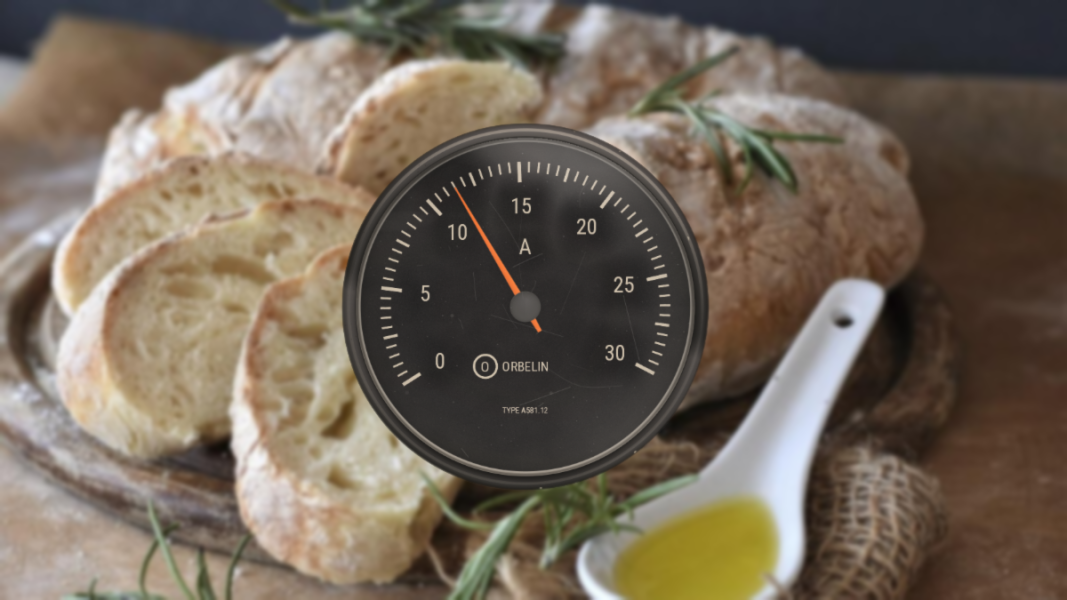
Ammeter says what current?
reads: 11.5 A
